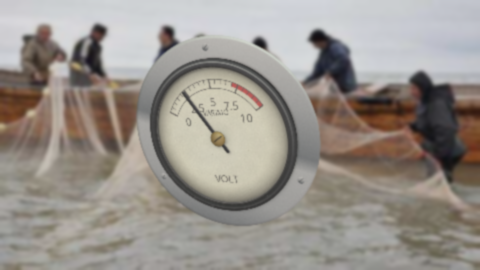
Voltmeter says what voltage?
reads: 2.5 V
